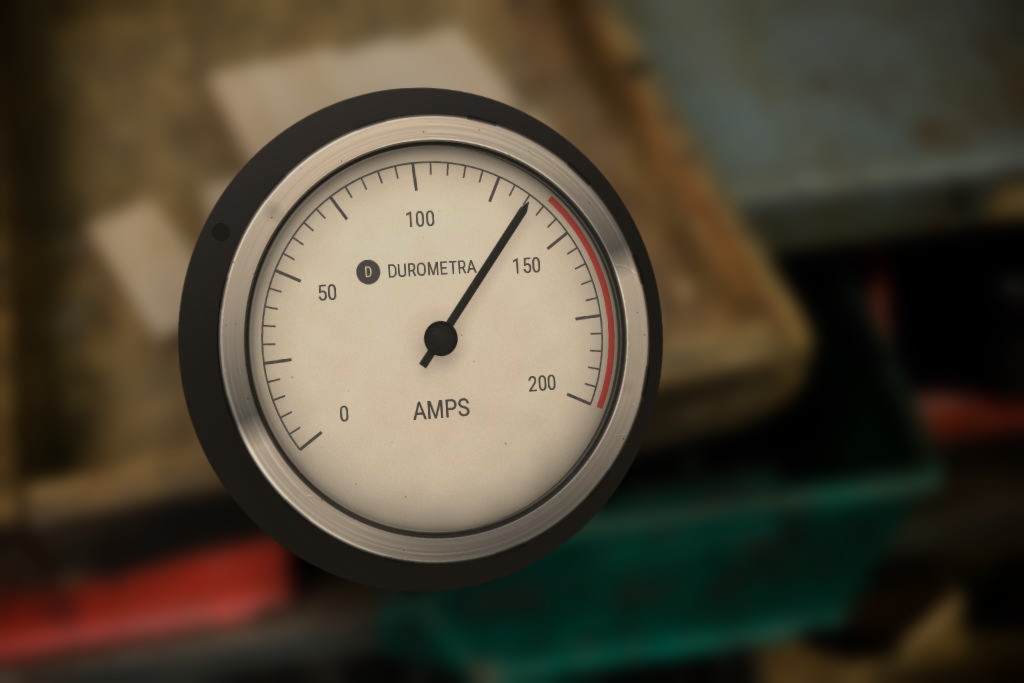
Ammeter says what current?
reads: 135 A
